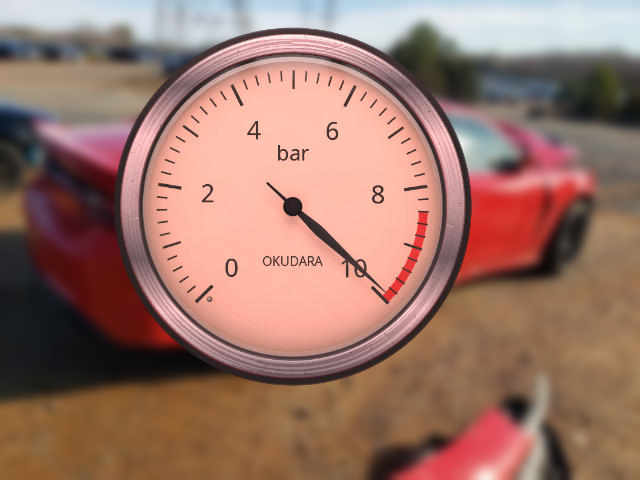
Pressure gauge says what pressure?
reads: 9.9 bar
